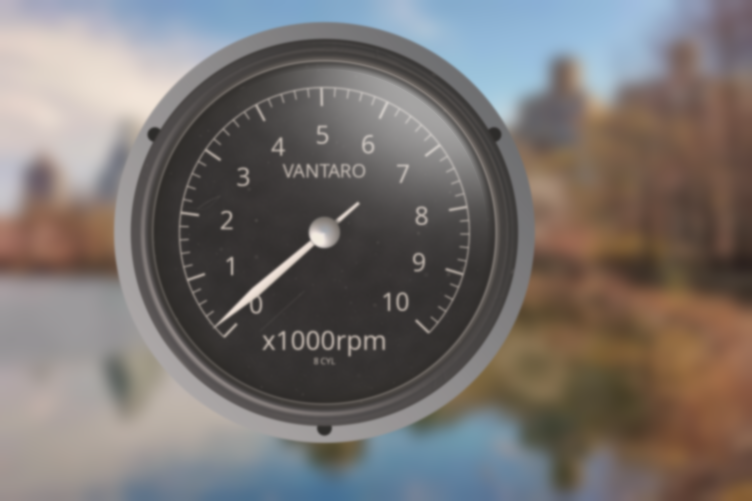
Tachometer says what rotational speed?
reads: 200 rpm
